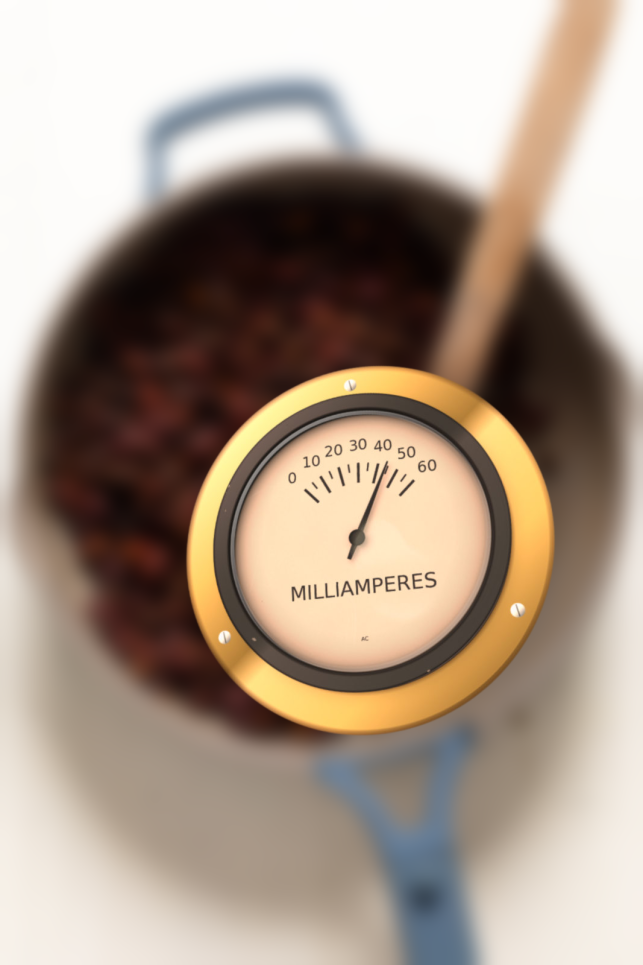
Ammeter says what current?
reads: 45 mA
